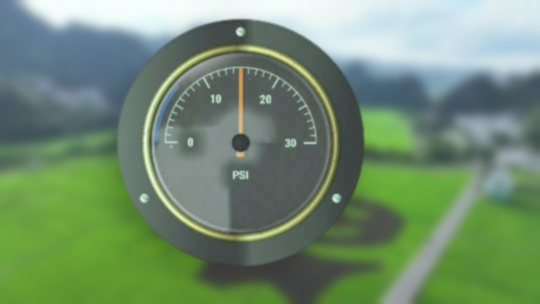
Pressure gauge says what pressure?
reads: 15 psi
